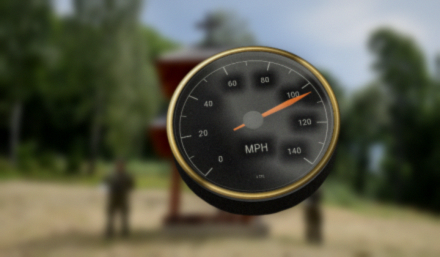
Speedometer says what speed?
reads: 105 mph
